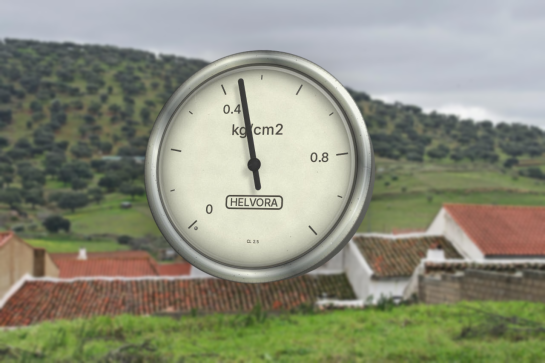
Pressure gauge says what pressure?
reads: 0.45 kg/cm²
